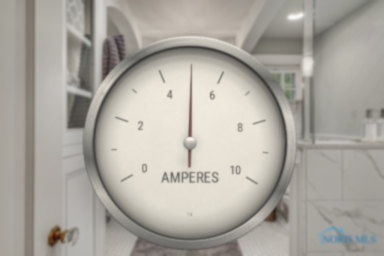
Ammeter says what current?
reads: 5 A
